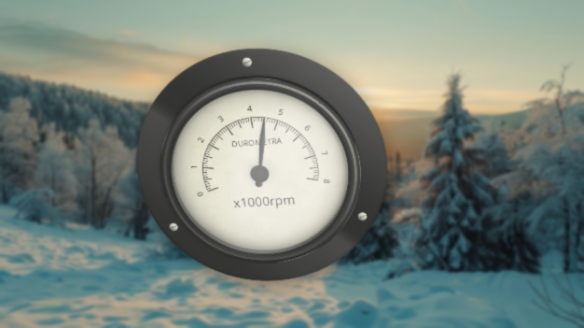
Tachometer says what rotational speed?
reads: 4500 rpm
